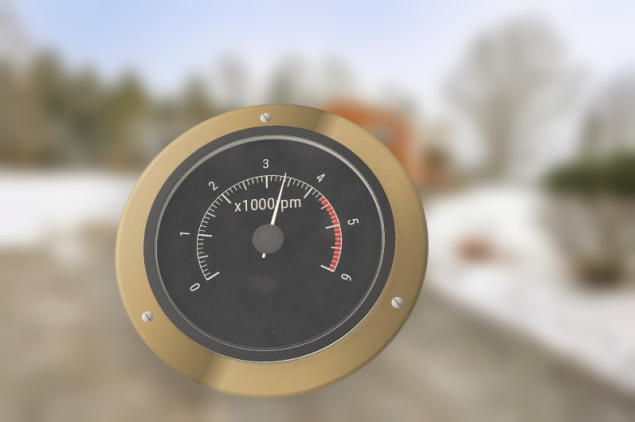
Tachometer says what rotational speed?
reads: 3400 rpm
